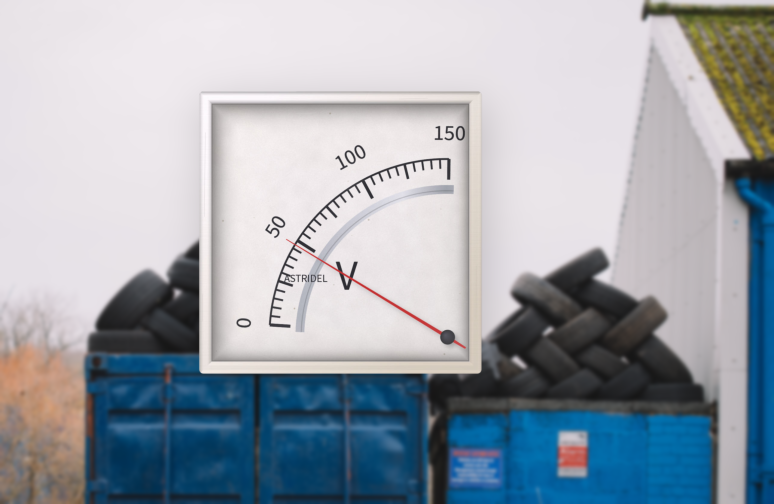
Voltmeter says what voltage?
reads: 47.5 V
